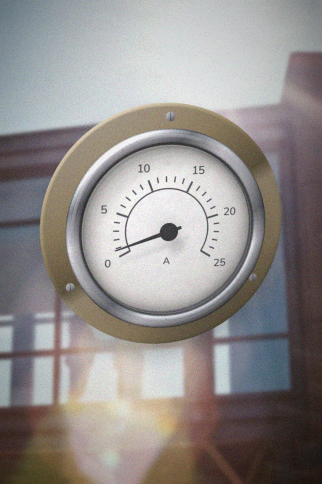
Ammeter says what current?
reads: 1 A
